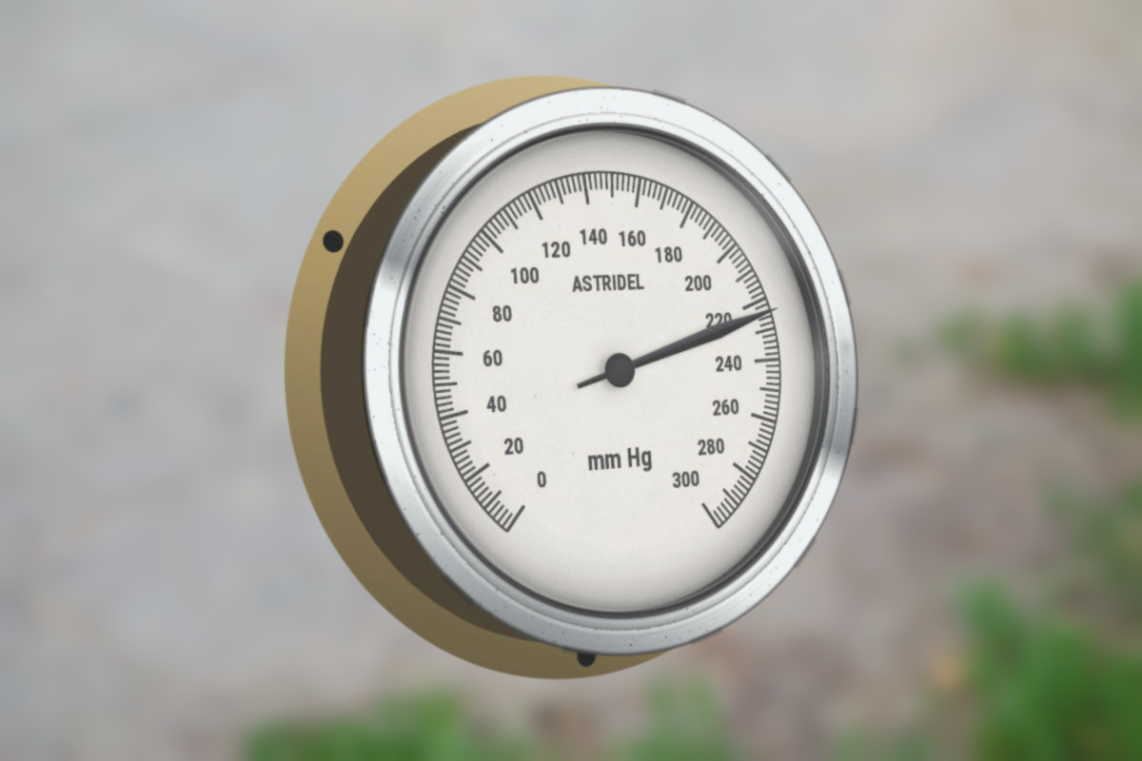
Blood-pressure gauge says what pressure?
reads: 224 mmHg
